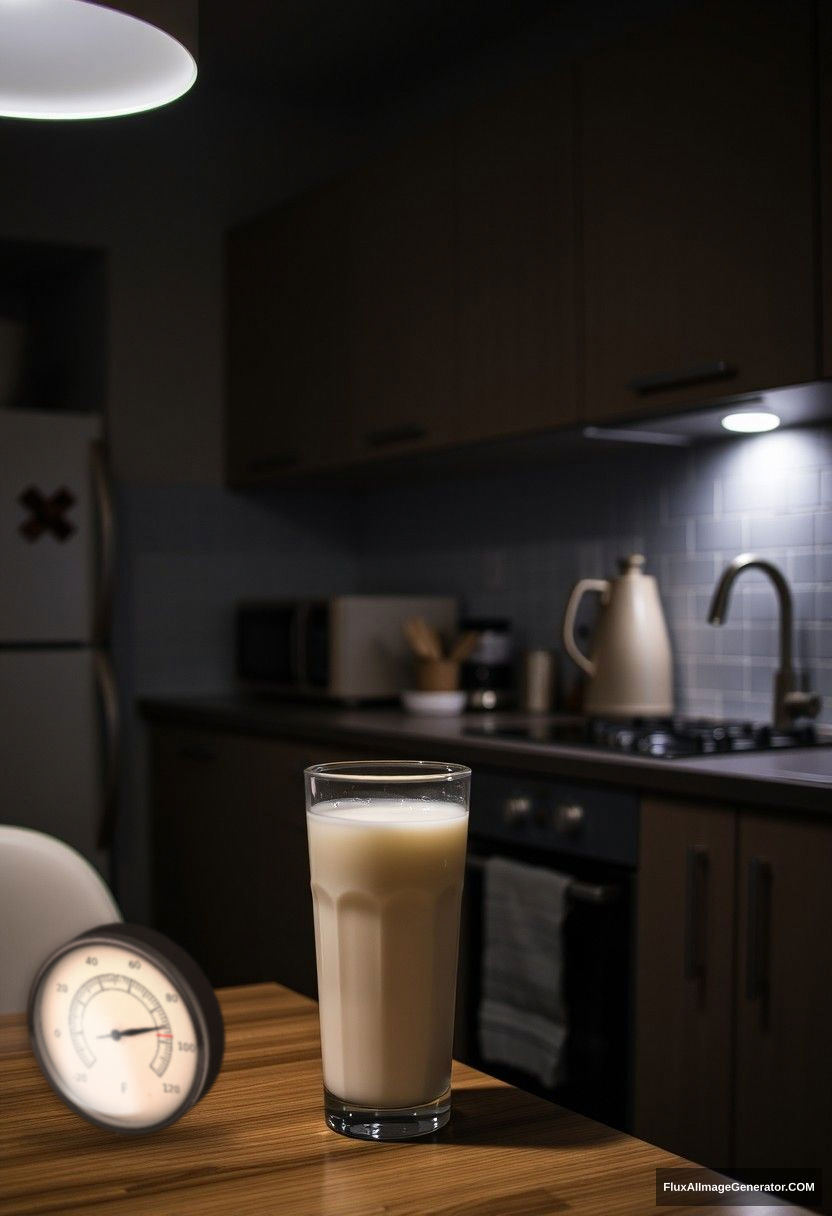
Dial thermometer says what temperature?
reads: 90 °F
